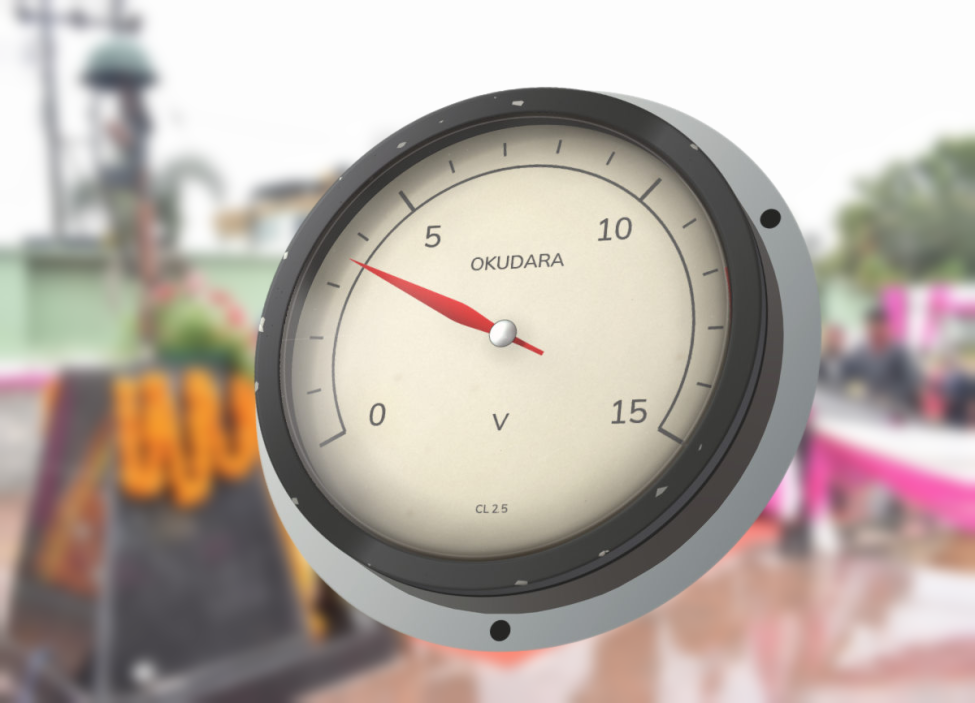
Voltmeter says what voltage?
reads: 3.5 V
